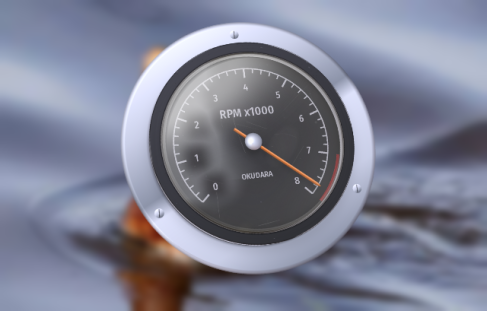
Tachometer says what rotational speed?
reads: 7800 rpm
